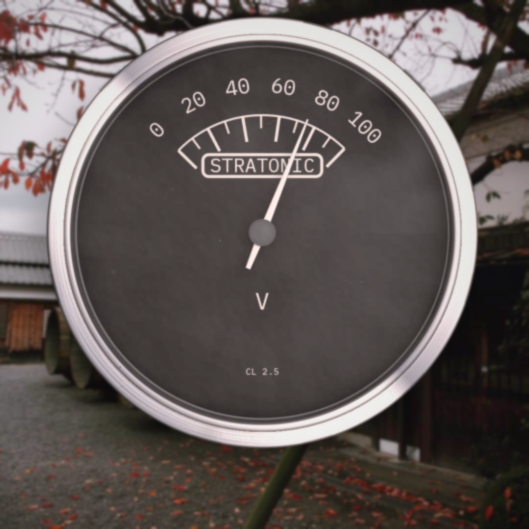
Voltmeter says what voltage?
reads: 75 V
